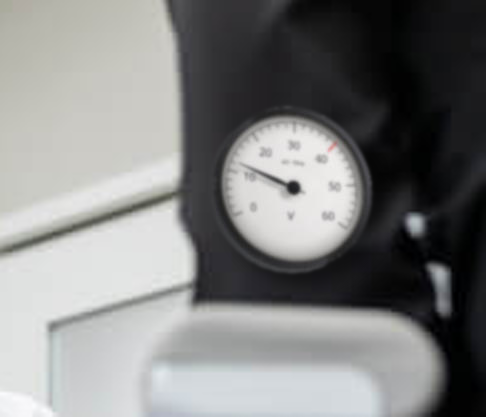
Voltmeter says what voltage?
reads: 12 V
